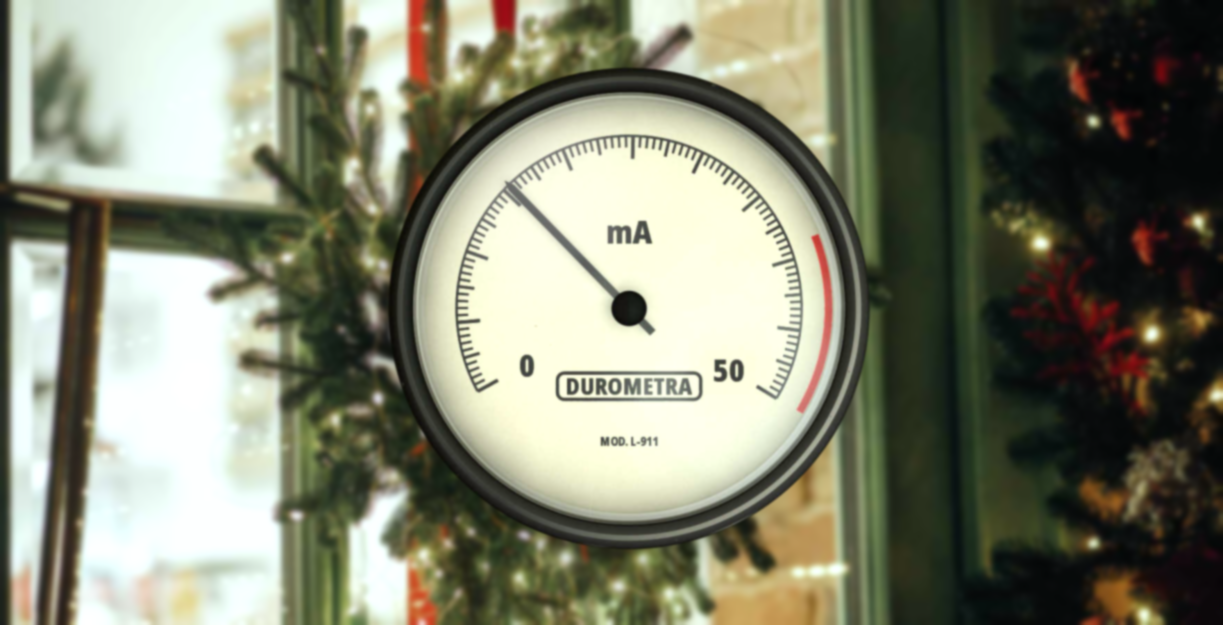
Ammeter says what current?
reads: 15.5 mA
